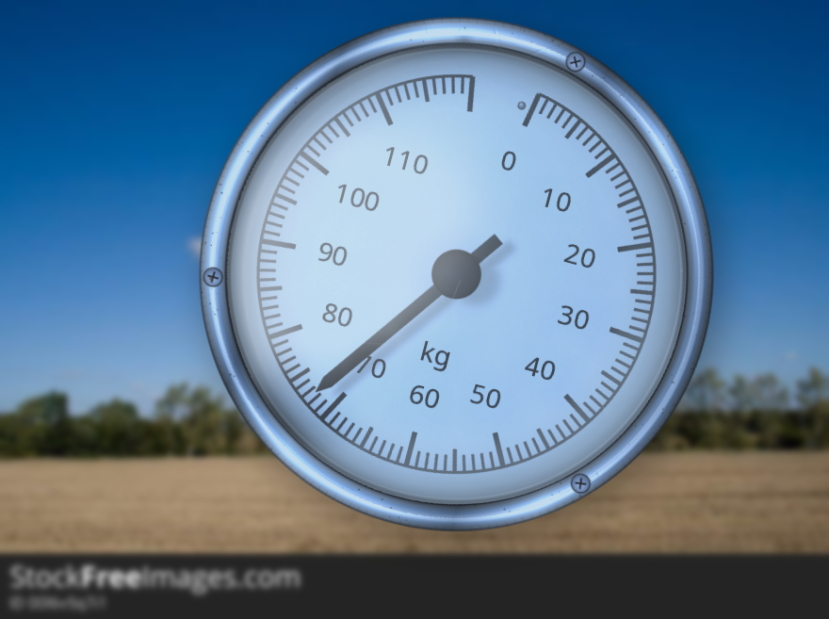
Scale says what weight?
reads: 72.5 kg
